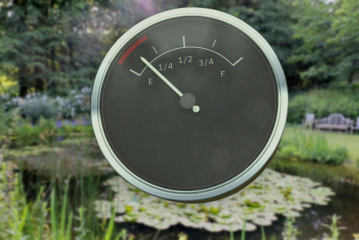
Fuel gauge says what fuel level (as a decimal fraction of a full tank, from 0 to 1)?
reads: 0.125
